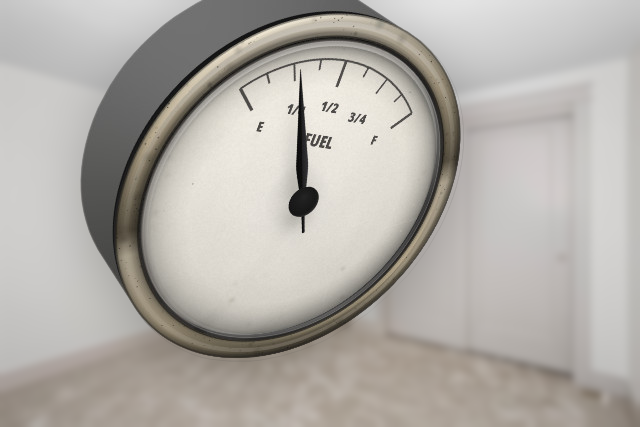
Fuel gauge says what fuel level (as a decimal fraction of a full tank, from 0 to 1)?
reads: 0.25
